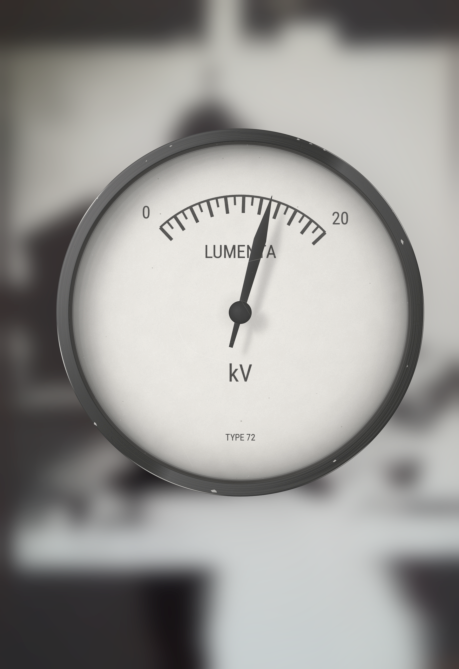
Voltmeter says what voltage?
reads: 13 kV
